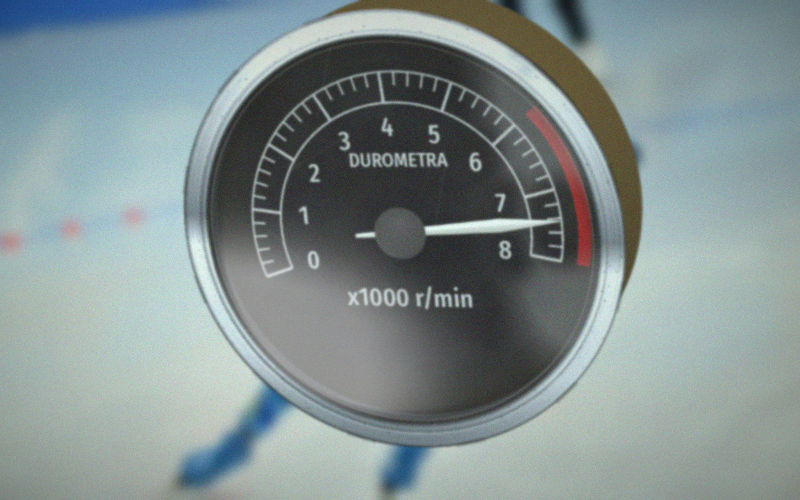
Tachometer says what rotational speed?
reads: 7400 rpm
